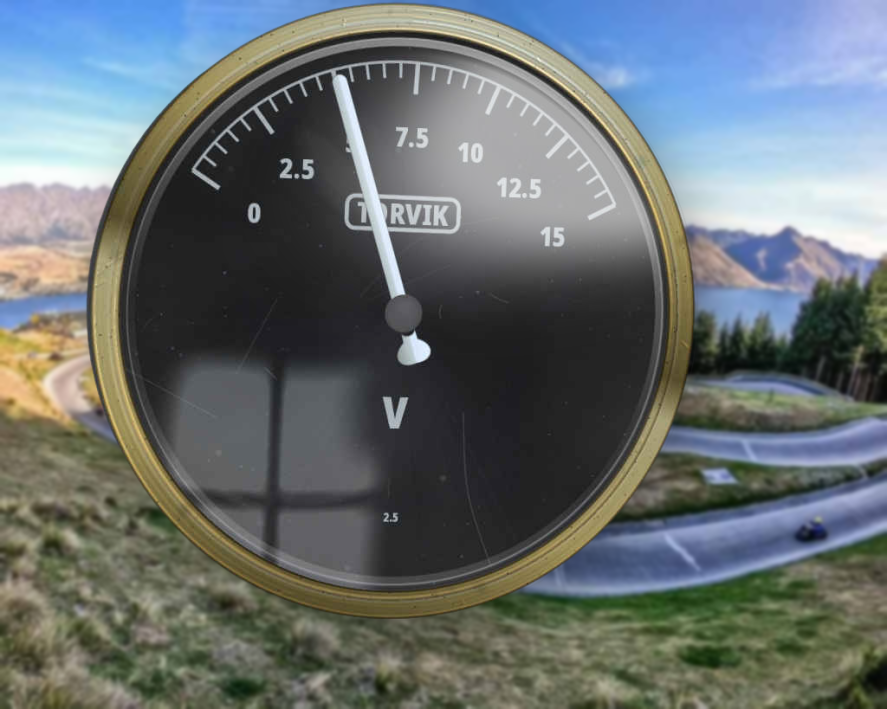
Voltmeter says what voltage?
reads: 5 V
